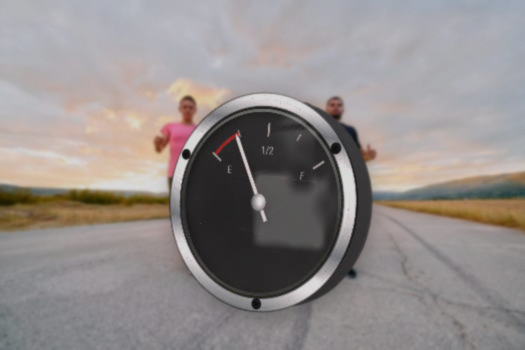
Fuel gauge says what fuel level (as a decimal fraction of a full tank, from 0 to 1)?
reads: 0.25
